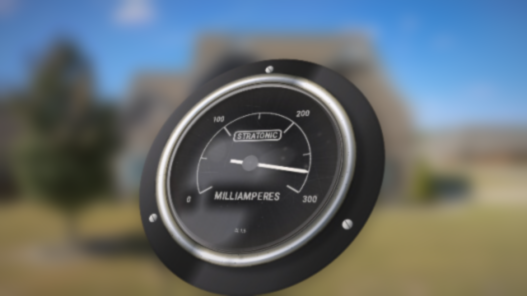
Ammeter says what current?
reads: 275 mA
